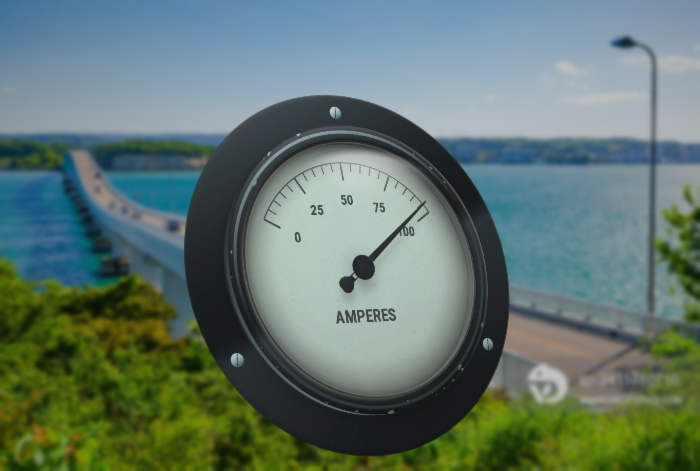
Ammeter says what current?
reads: 95 A
